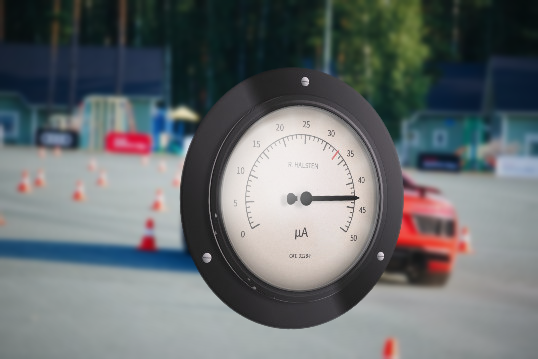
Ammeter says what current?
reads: 43 µA
